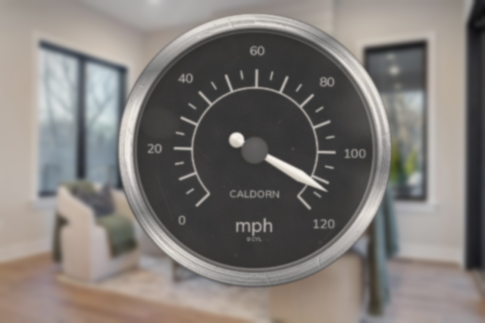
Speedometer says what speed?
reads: 112.5 mph
